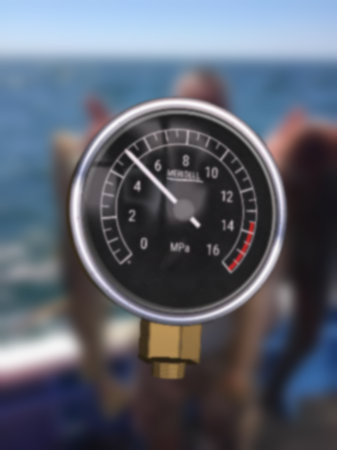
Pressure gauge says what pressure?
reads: 5 MPa
